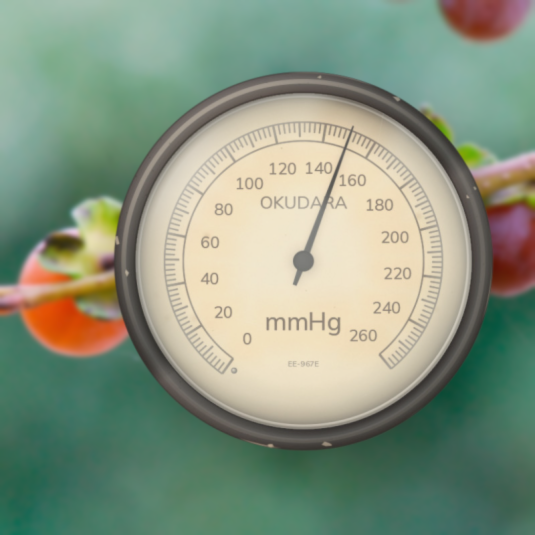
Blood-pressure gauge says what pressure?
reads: 150 mmHg
